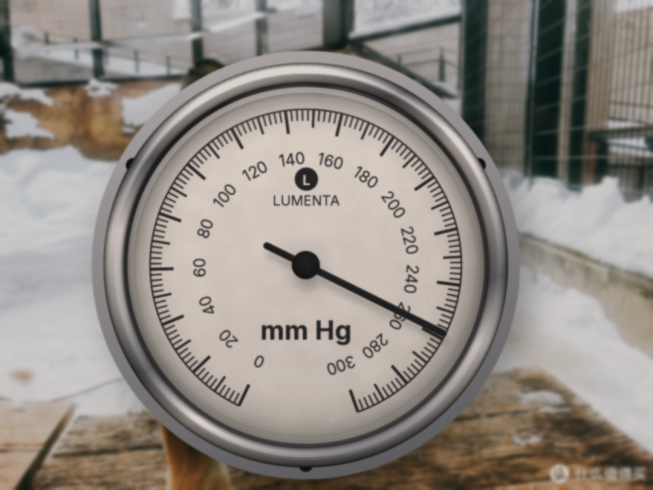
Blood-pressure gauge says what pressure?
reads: 258 mmHg
